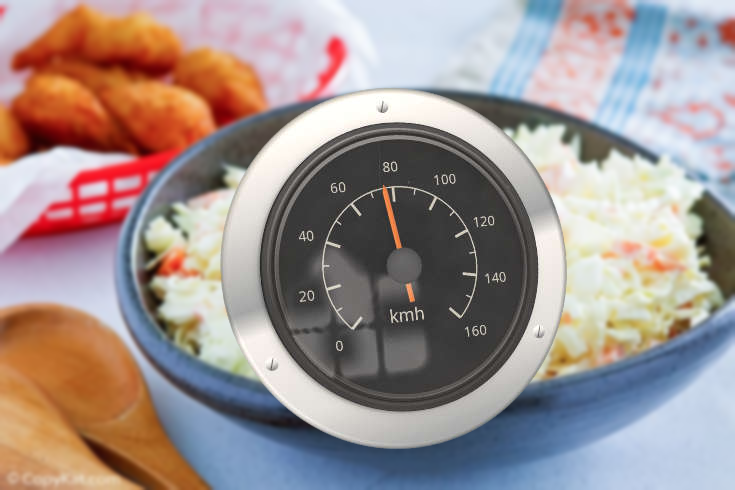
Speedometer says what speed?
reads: 75 km/h
